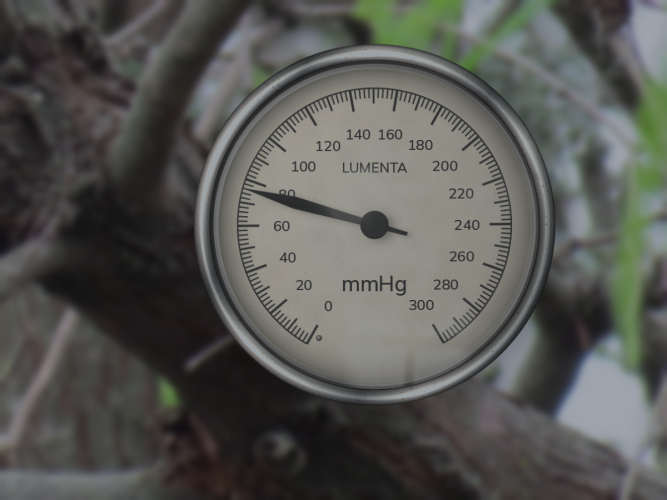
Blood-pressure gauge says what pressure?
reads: 76 mmHg
